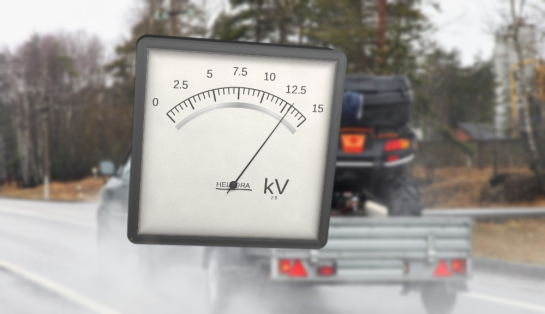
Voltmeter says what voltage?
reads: 13 kV
